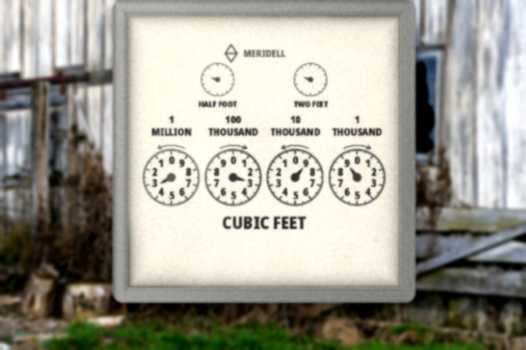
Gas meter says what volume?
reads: 328900 ft³
